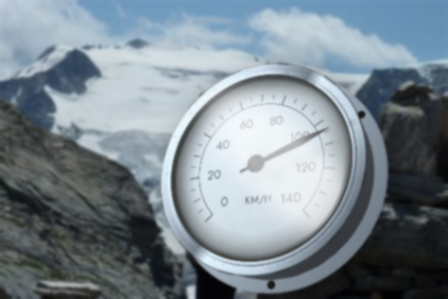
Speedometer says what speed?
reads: 105 km/h
